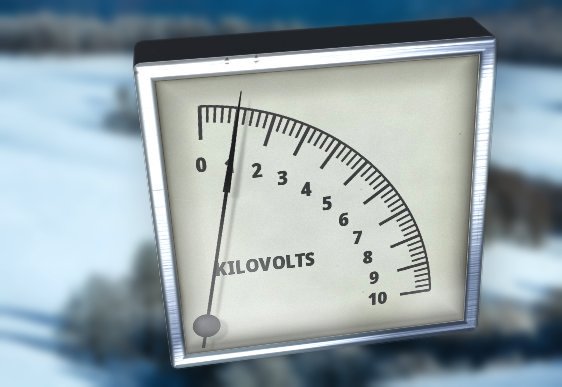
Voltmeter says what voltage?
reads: 1 kV
